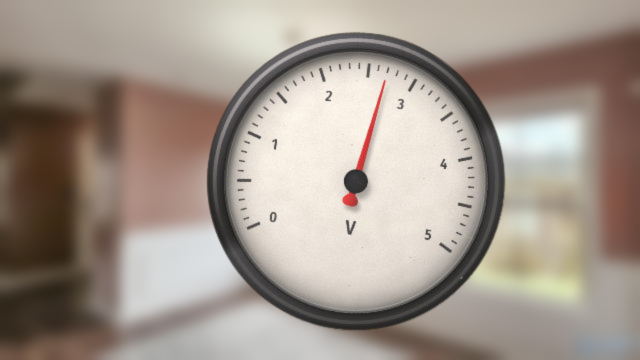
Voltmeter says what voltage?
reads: 2.7 V
